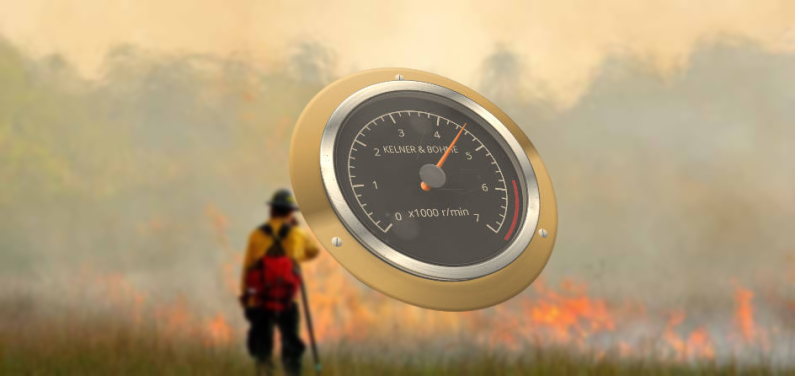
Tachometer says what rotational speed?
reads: 4500 rpm
